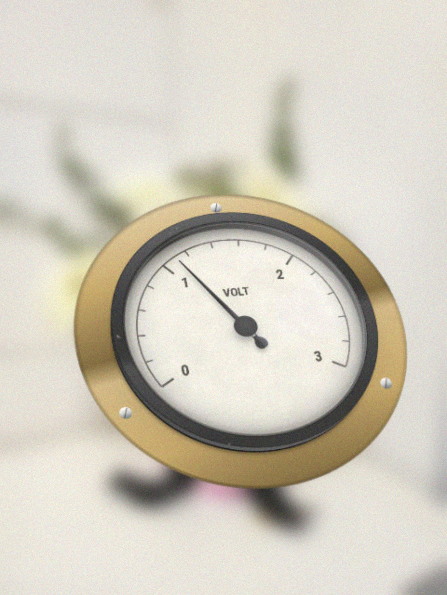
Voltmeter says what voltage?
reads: 1.1 V
